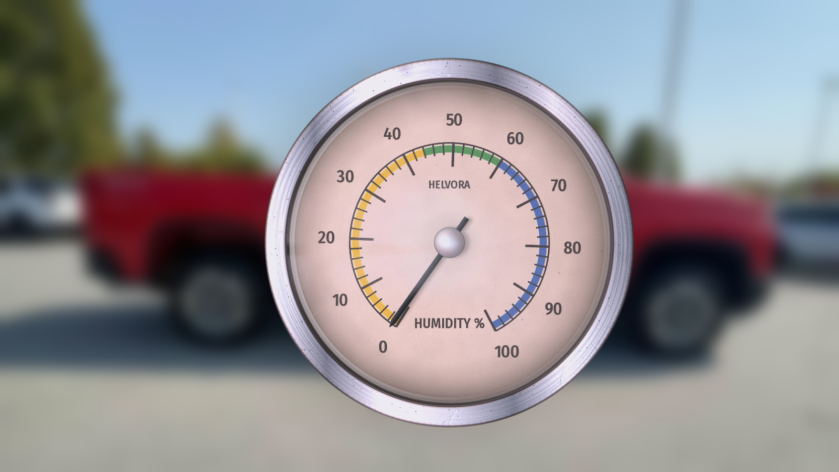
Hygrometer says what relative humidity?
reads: 1 %
